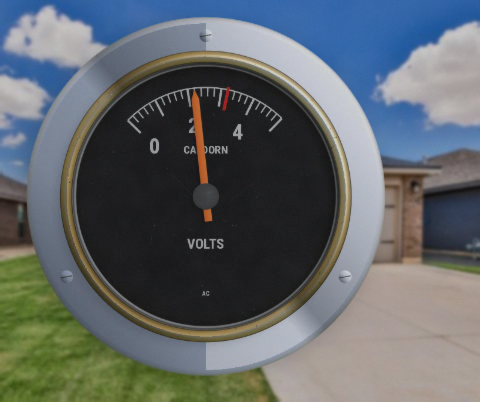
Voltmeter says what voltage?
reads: 2.2 V
